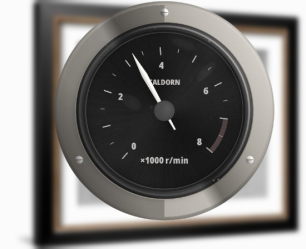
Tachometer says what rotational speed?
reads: 3250 rpm
